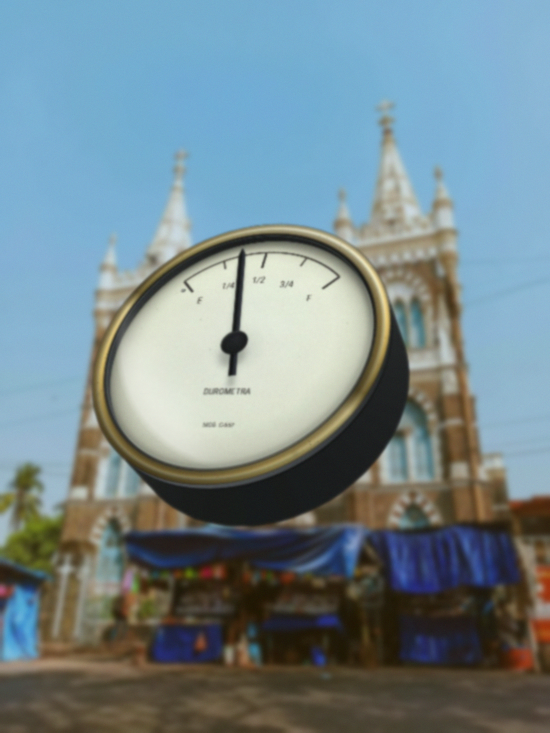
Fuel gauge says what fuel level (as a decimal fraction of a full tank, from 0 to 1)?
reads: 0.375
